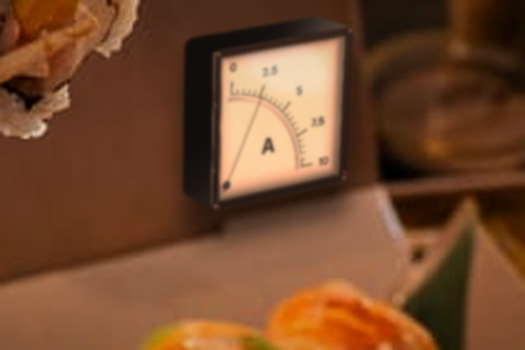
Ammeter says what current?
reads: 2.5 A
